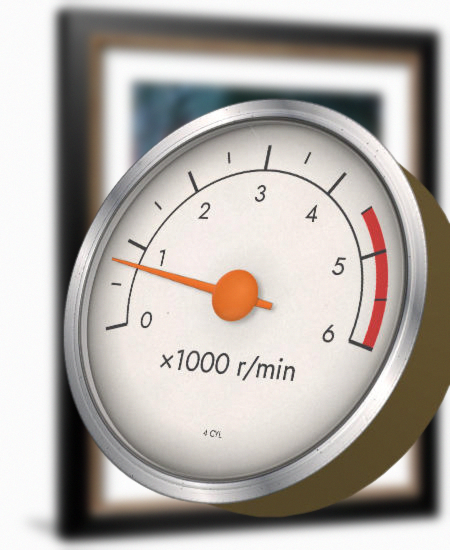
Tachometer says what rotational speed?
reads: 750 rpm
